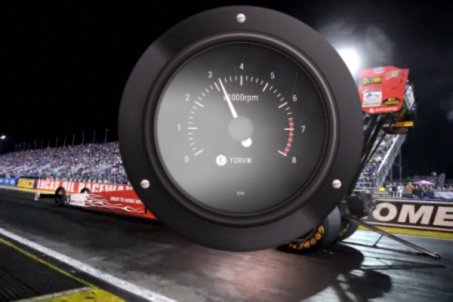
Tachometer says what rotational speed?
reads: 3200 rpm
